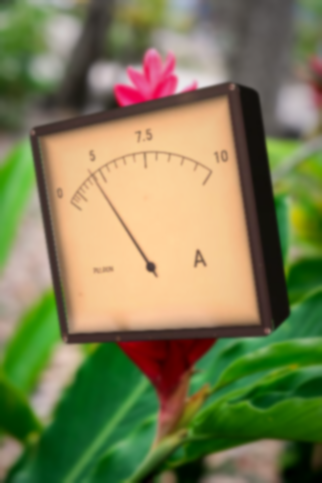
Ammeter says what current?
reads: 4.5 A
